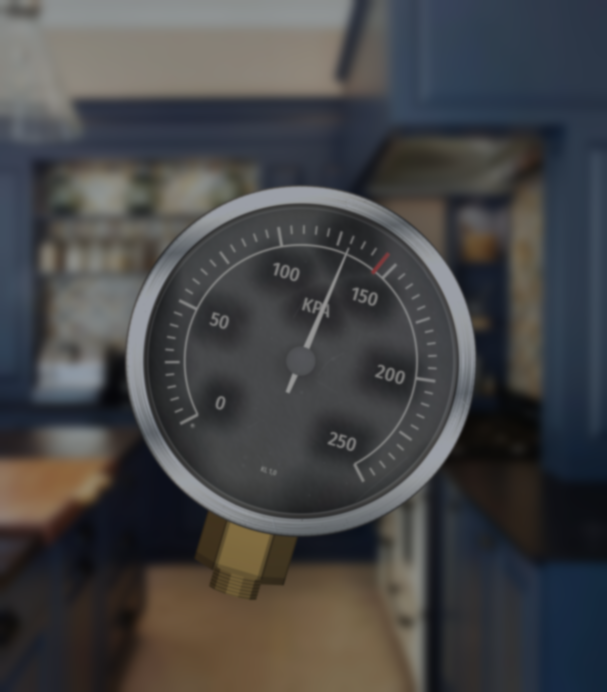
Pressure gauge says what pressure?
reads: 130 kPa
